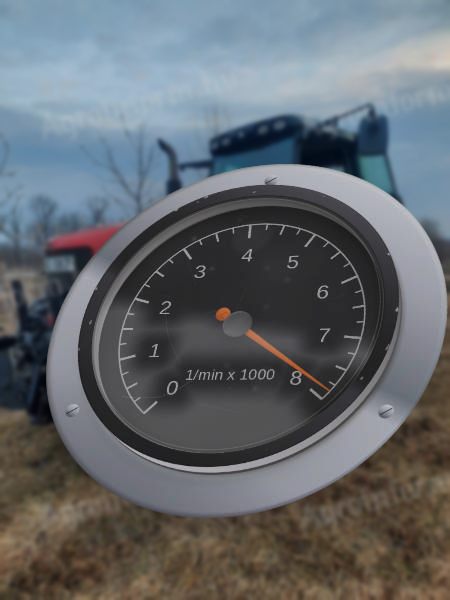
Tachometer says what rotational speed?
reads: 7875 rpm
